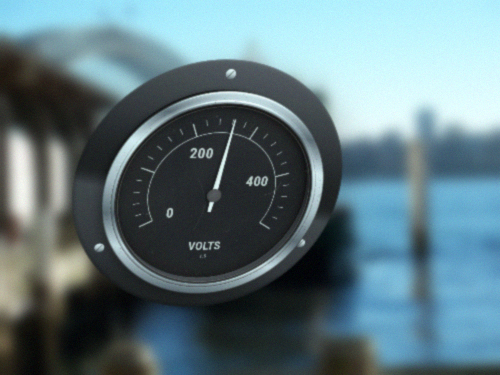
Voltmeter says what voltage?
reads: 260 V
